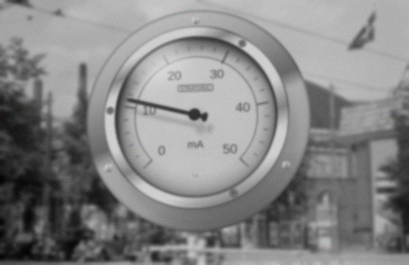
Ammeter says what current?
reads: 11 mA
